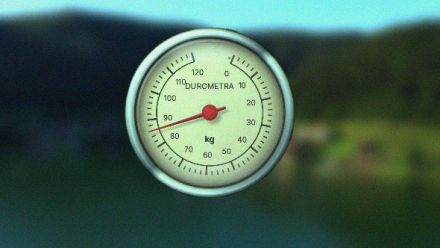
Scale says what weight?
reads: 86 kg
